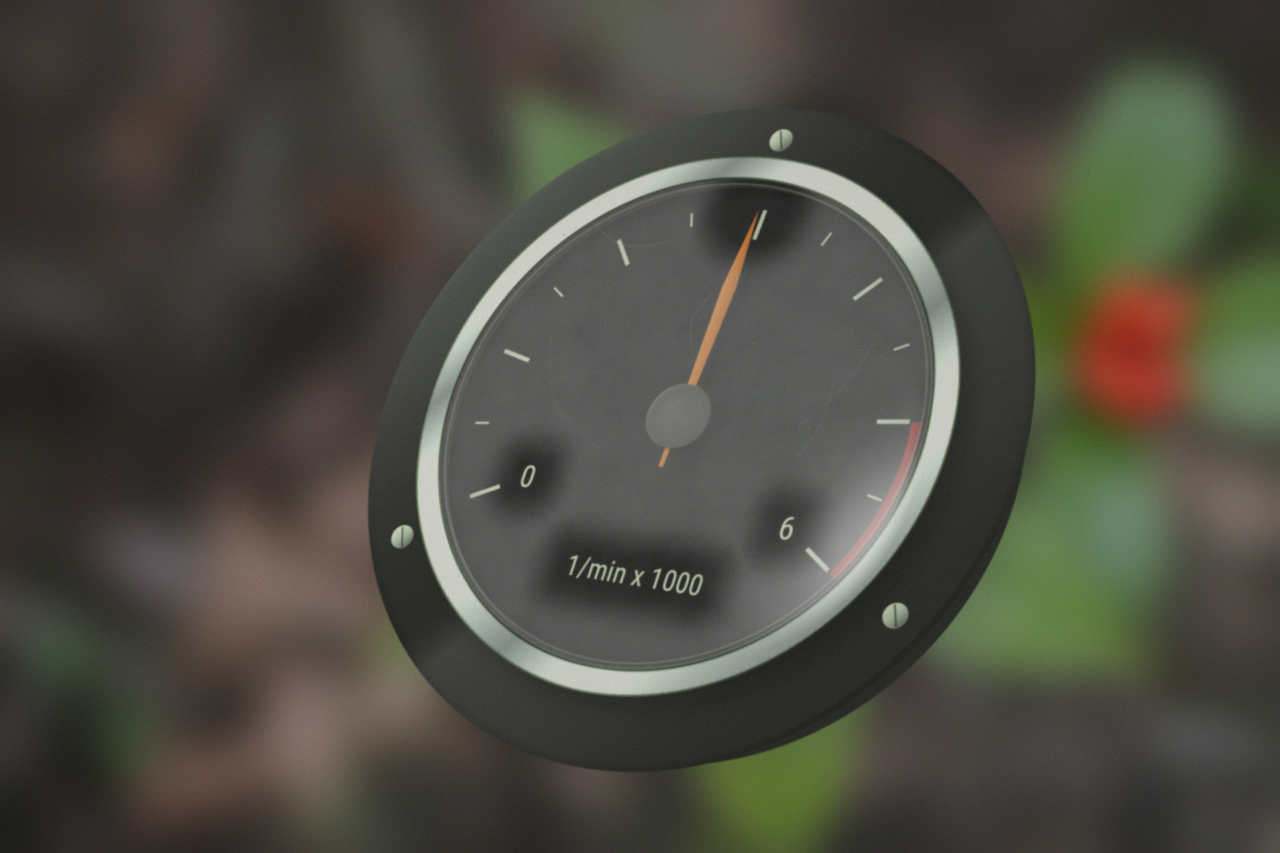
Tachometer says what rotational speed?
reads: 3000 rpm
